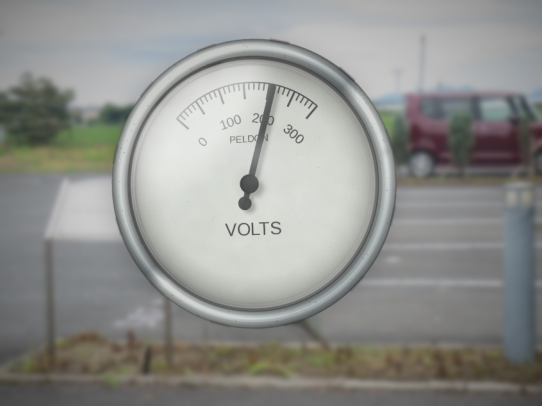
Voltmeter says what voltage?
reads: 210 V
